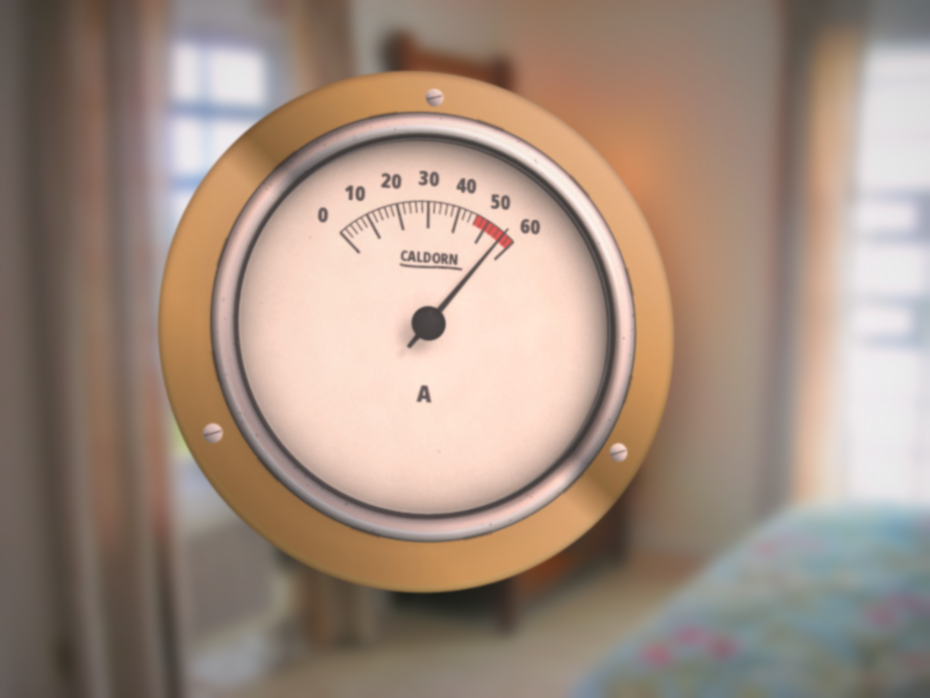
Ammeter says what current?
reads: 56 A
